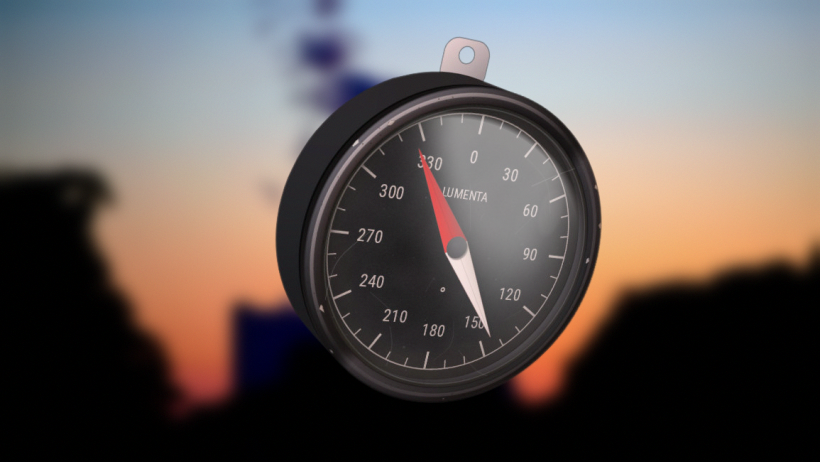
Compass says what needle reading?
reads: 325 °
